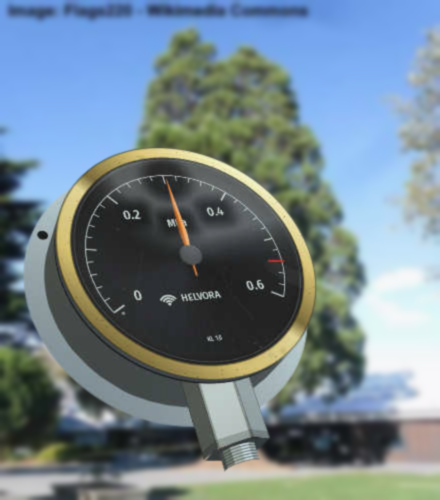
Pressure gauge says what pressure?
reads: 0.3 MPa
